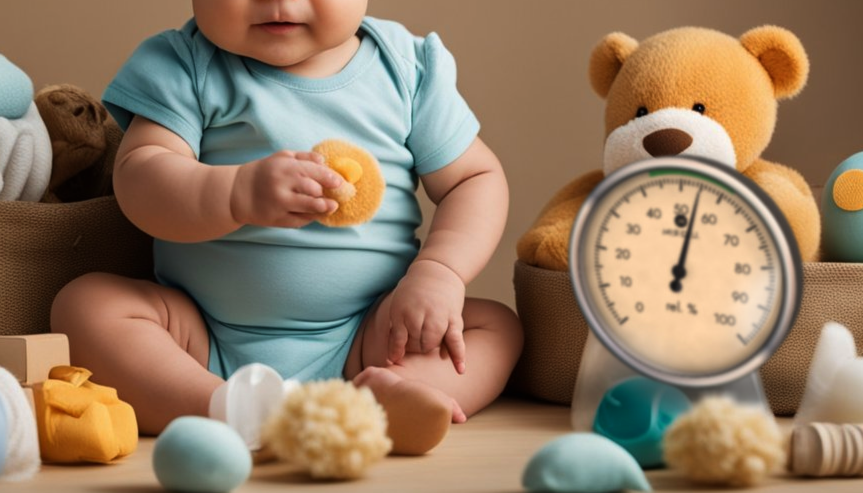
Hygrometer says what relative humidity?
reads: 55 %
